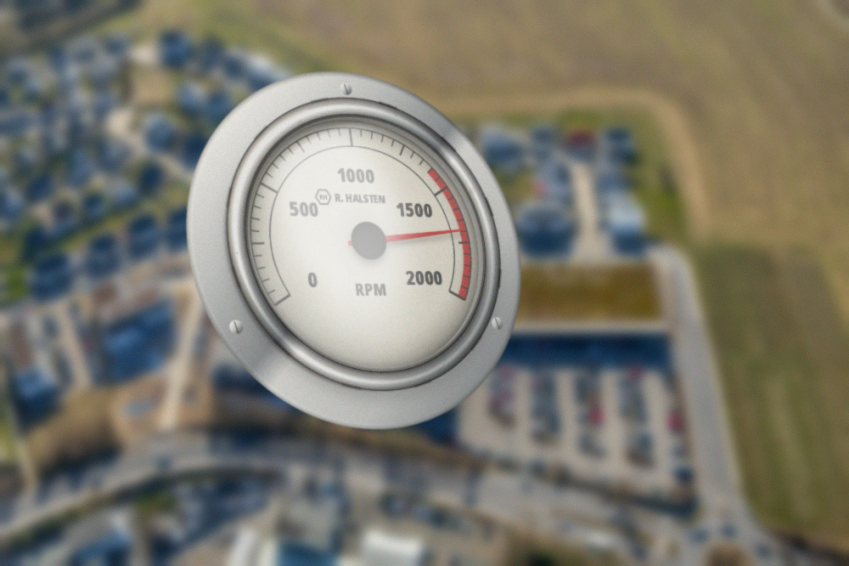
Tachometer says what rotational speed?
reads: 1700 rpm
